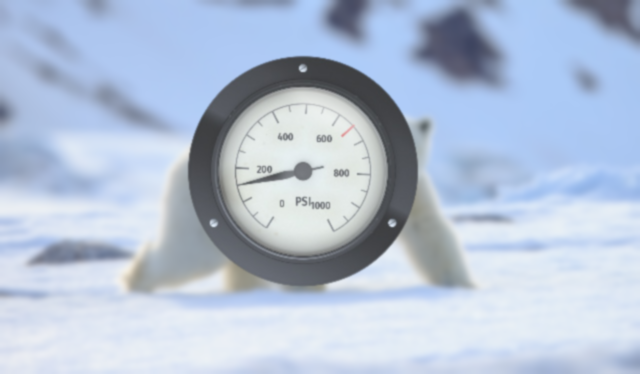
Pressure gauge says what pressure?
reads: 150 psi
